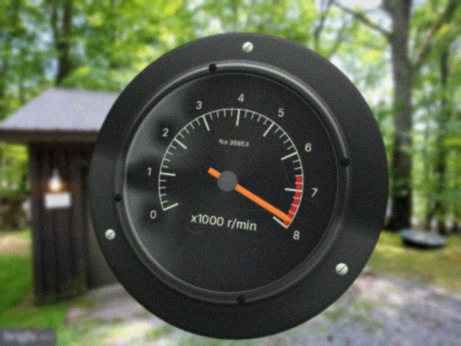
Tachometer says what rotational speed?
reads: 7800 rpm
